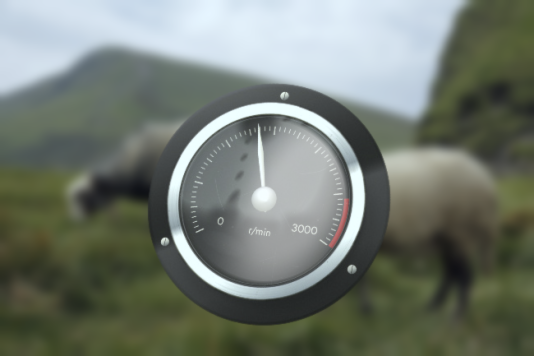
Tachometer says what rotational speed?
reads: 1350 rpm
